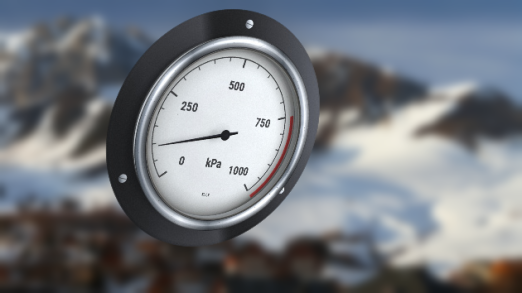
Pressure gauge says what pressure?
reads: 100 kPa
